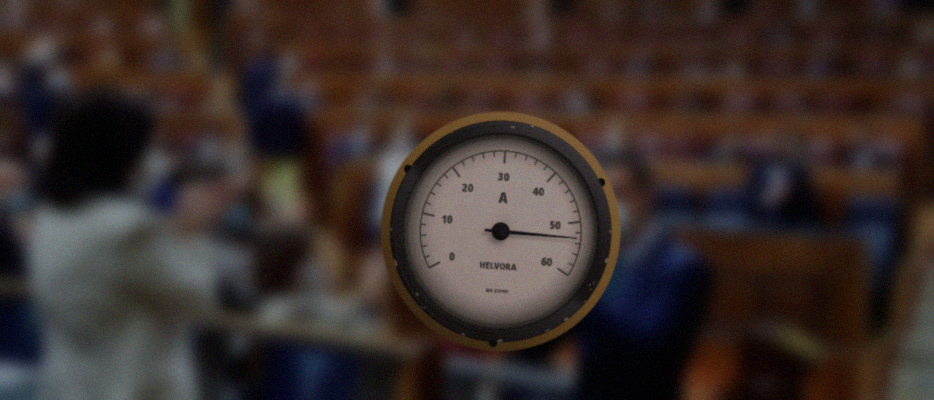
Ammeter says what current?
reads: 53 A
